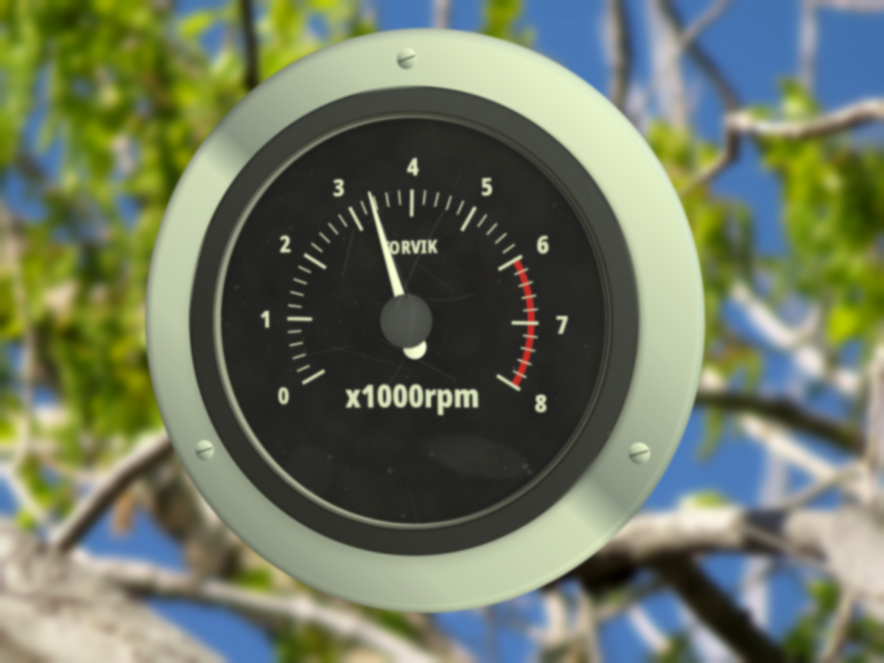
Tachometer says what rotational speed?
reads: 3400 rpm
